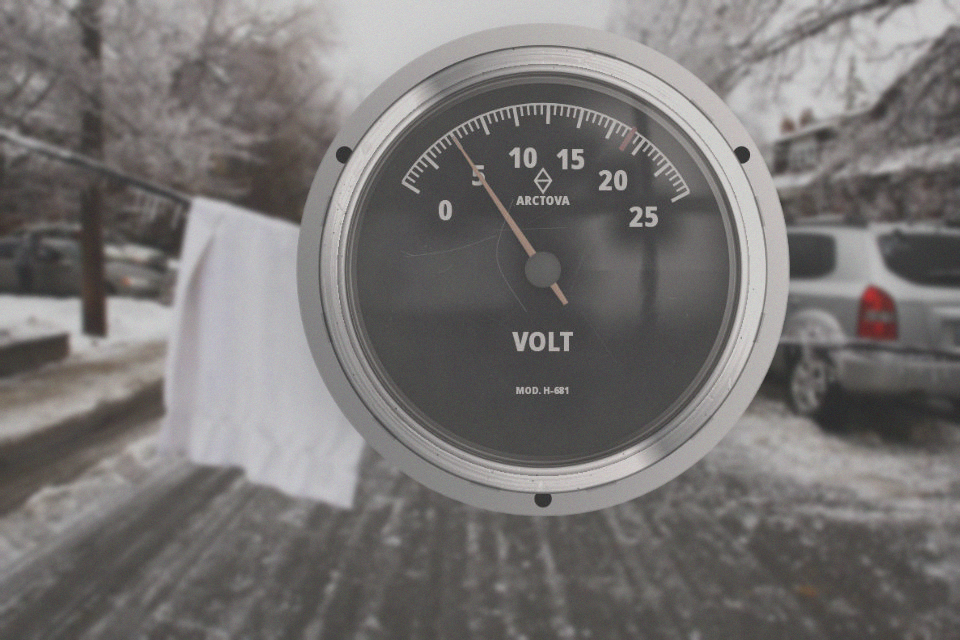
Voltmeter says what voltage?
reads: 5 V
